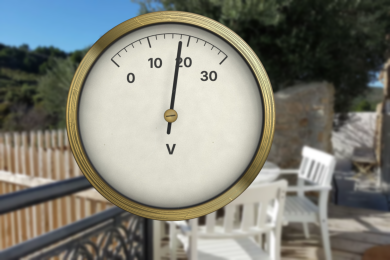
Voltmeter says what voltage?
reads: 18 V
